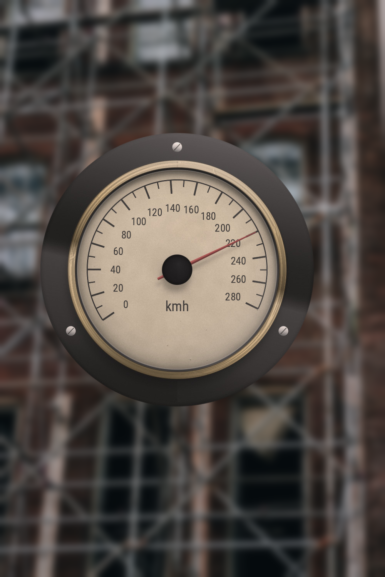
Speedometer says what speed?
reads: 220 km/h
